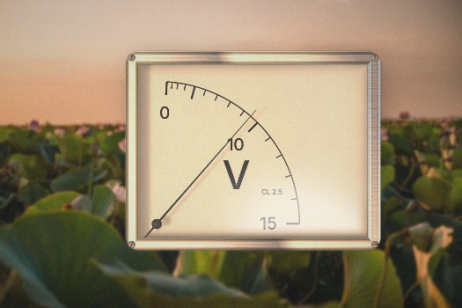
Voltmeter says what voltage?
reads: 9.5 V
